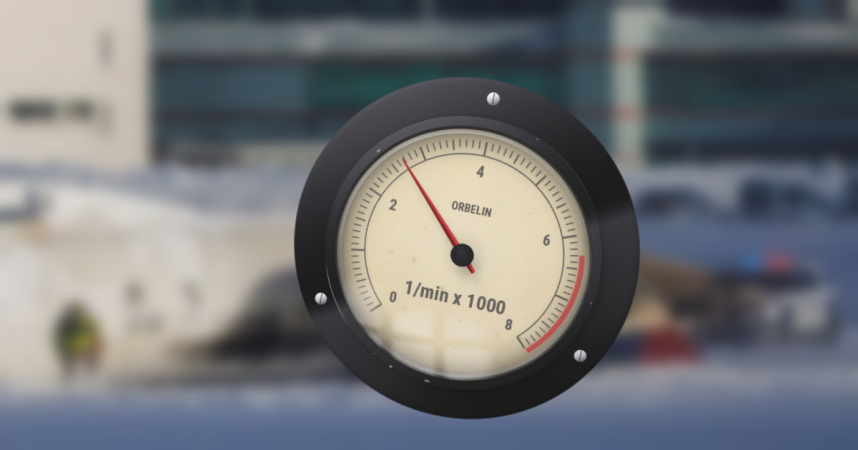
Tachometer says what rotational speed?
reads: 2700 rpm
